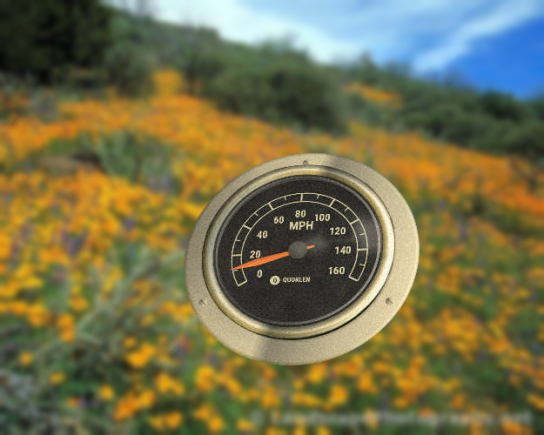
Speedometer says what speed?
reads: 10 mph
